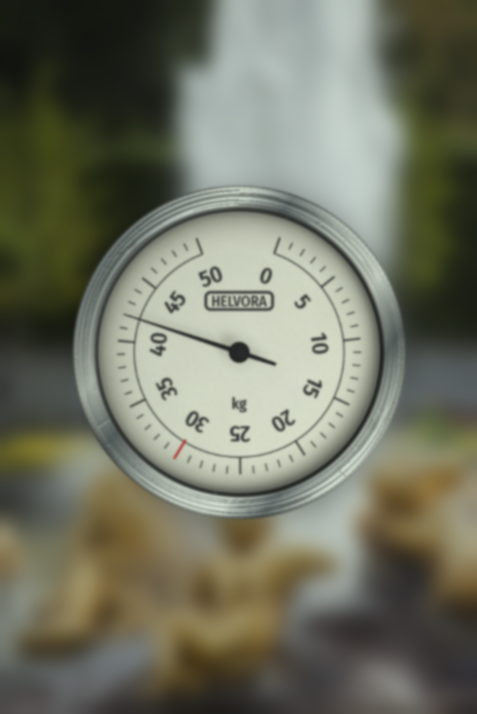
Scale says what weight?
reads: 42 kg
